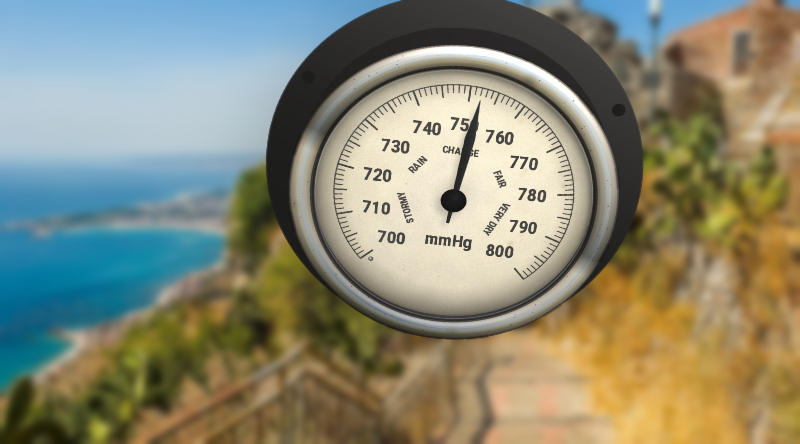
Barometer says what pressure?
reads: 752 mmHg
